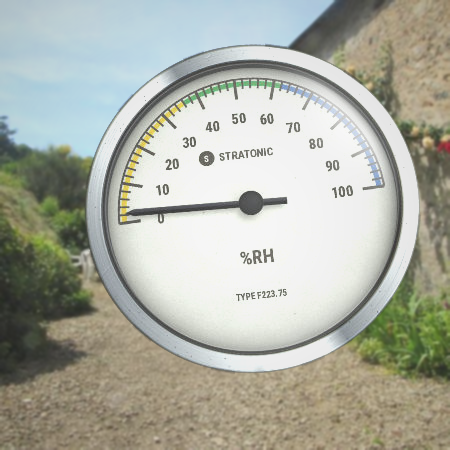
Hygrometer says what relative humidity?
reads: 2 %
